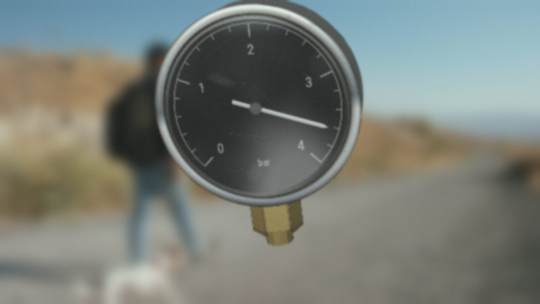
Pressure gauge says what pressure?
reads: 3.6 bar
